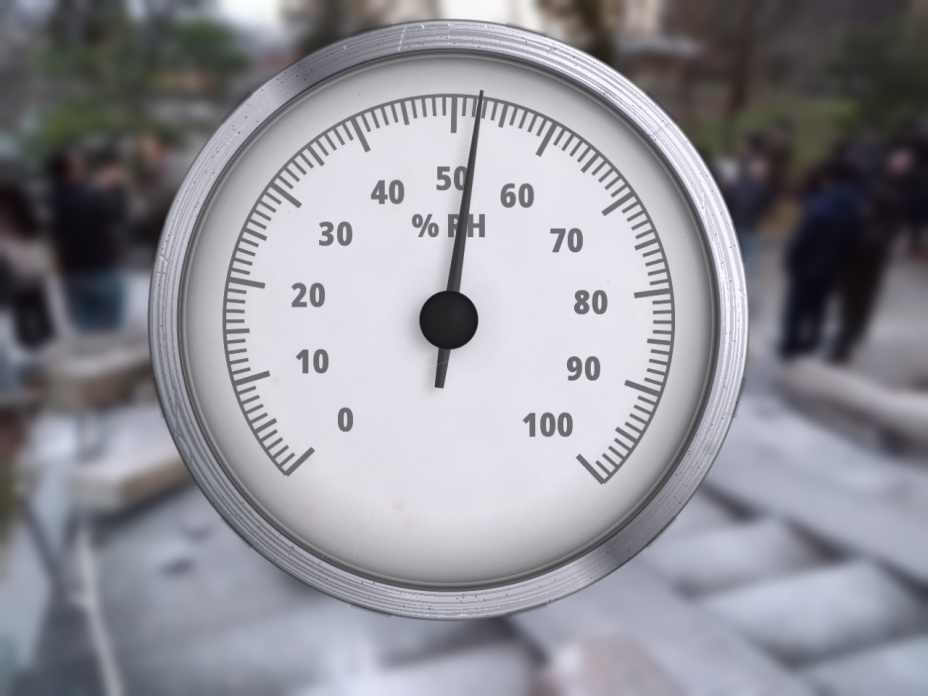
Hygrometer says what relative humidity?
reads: 52.5 %
